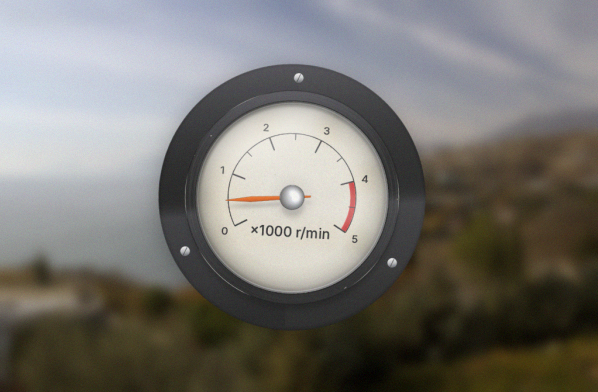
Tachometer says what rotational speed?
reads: 500 rpm
